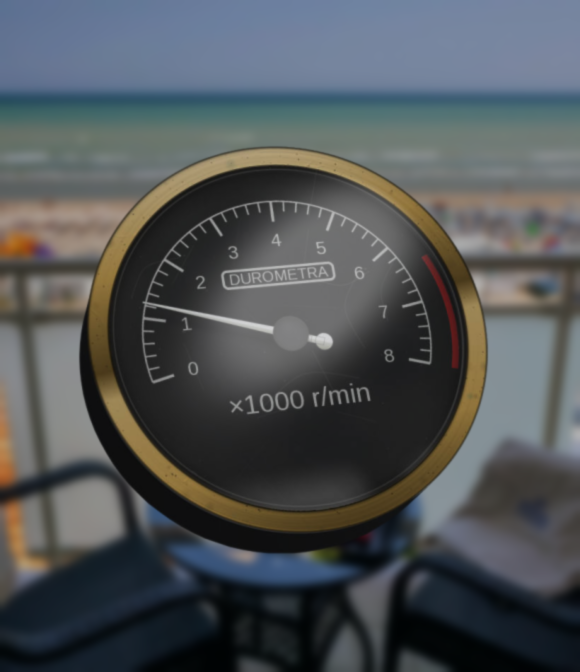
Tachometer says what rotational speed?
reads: 1200 rpm
